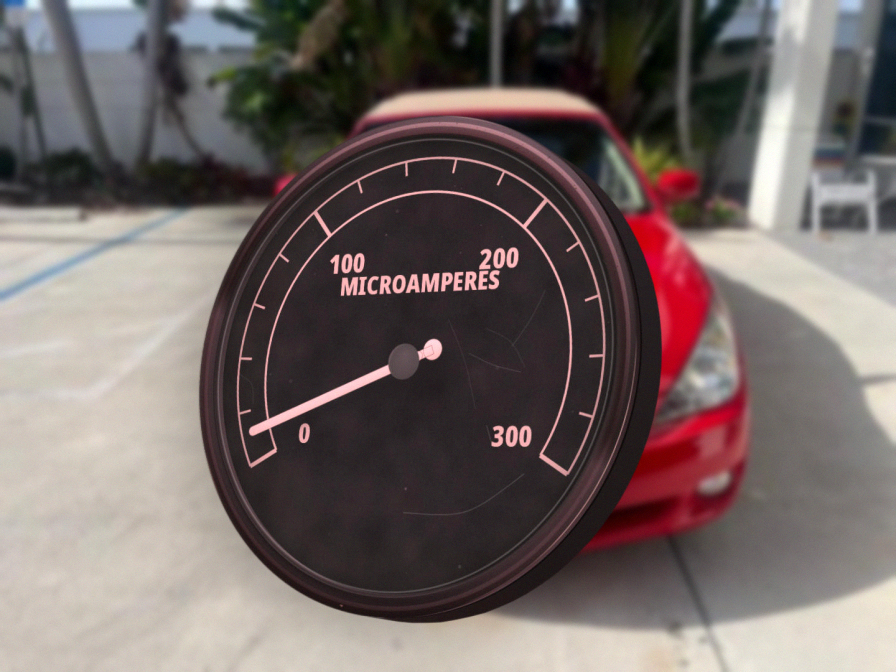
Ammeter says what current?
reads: 10 µA
